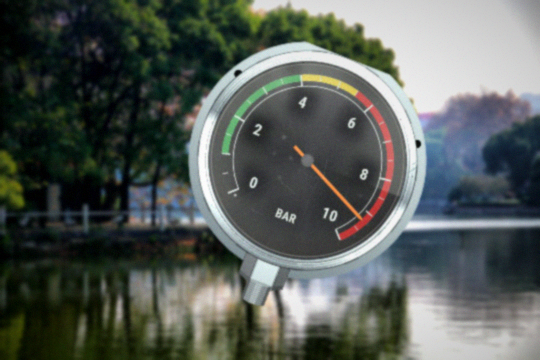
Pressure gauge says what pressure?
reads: 9.25 bar
